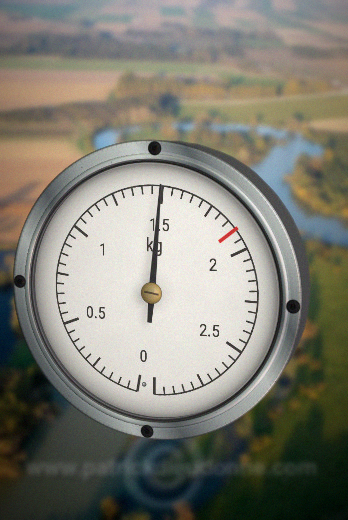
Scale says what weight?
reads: 1.5 kg
